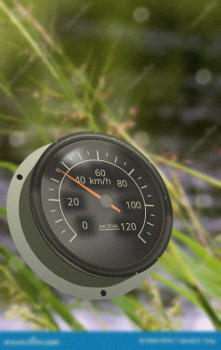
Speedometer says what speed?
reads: 35 km/h
